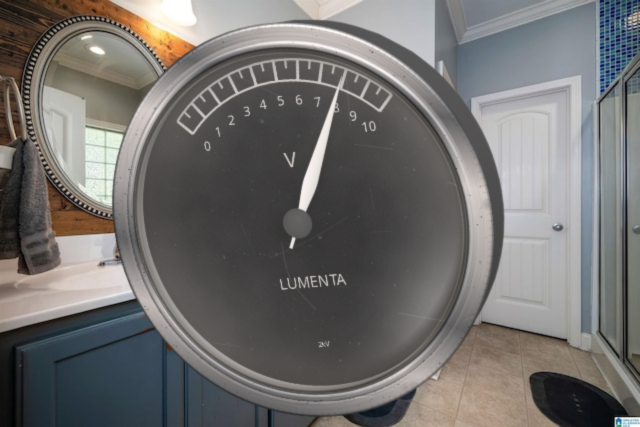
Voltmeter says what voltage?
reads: 8 V
